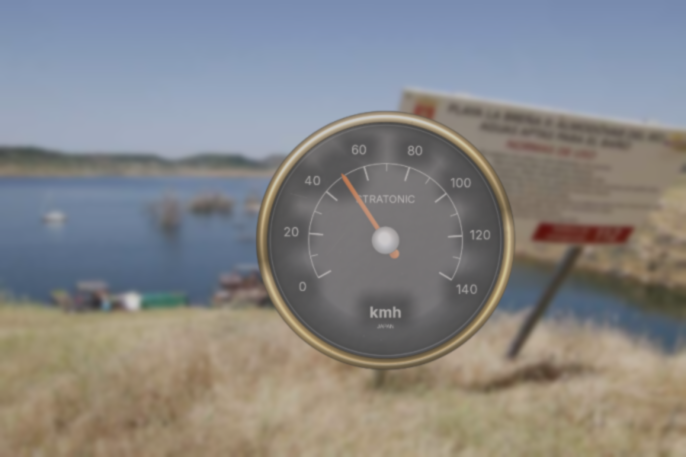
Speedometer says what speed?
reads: 50 km/h
